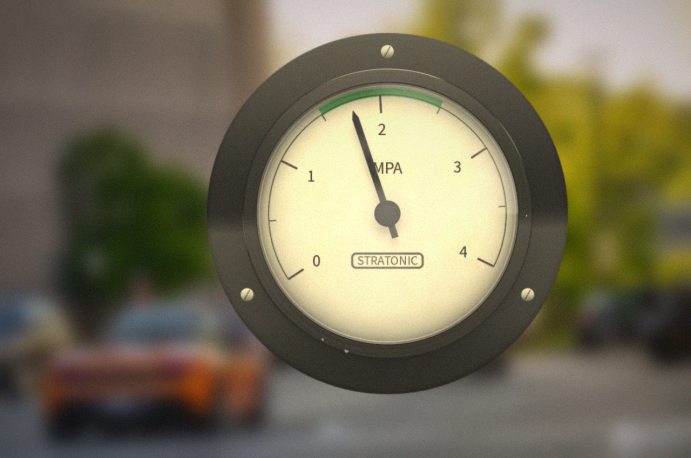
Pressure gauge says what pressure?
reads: 1.75 MPa
